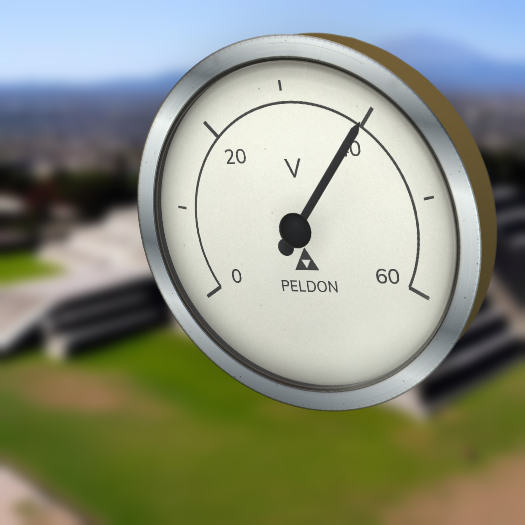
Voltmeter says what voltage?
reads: 40 V
